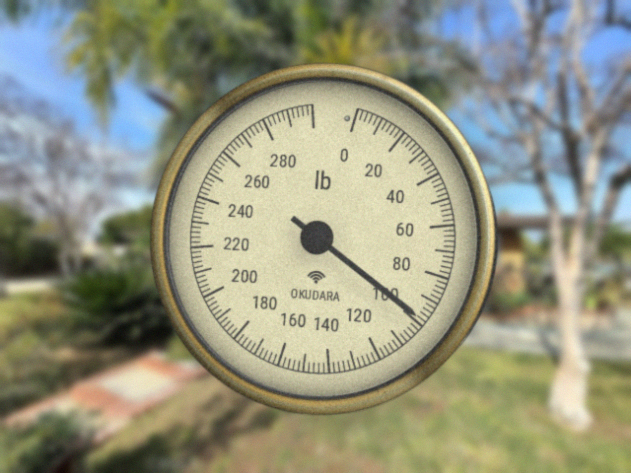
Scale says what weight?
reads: 98 lb
